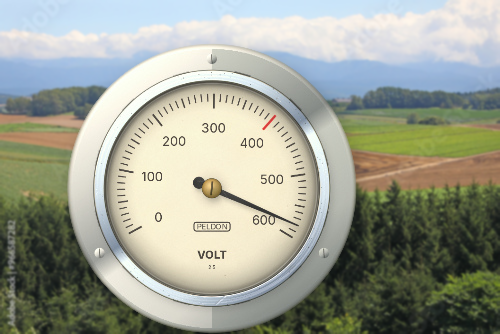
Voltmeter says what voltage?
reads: 580 V
